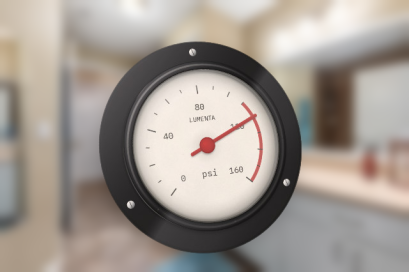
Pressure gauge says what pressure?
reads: 120 psi
